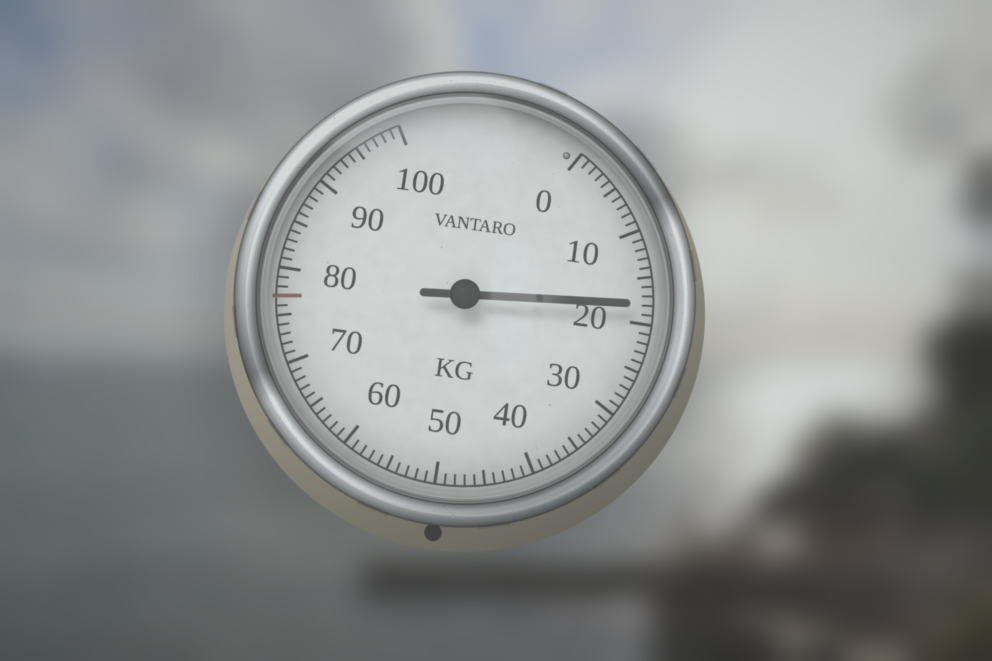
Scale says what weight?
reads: 18 kg
